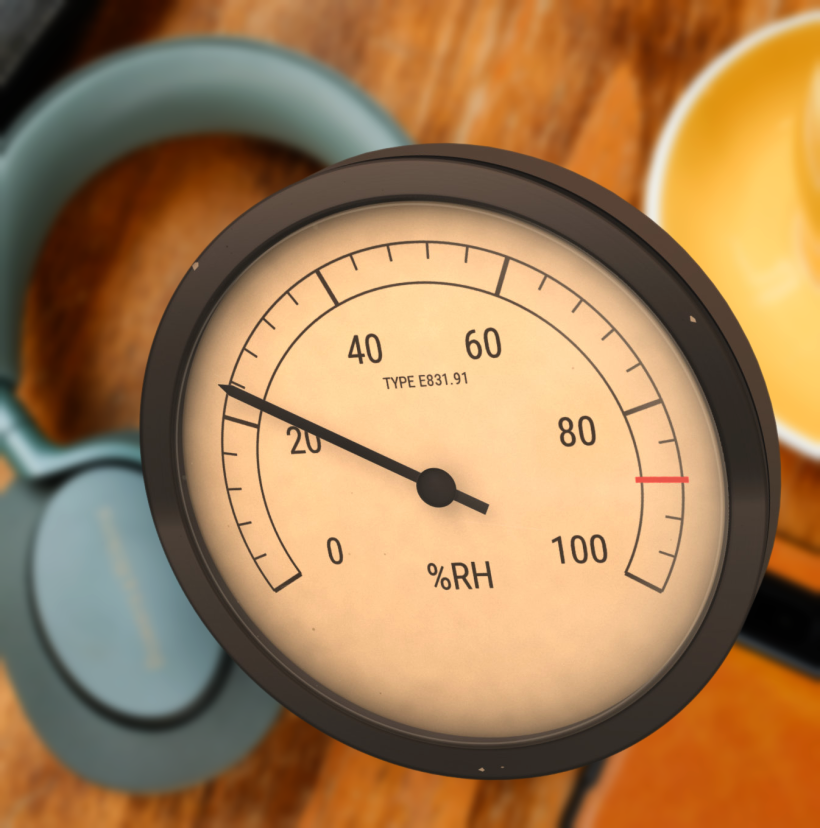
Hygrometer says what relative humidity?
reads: 24 %
